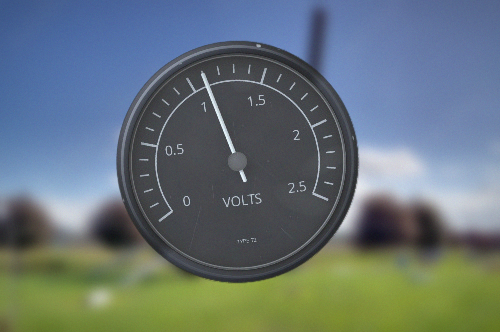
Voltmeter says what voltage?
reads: 1.1 V
